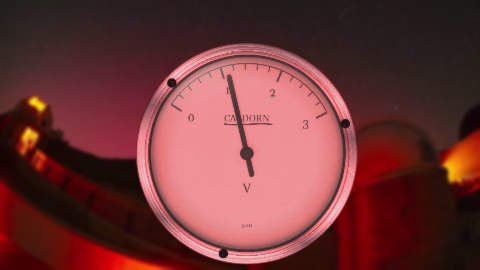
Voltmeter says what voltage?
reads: 1.1 V
